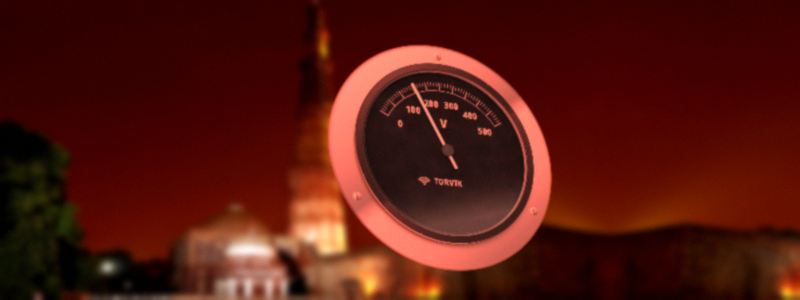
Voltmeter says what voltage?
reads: 150 V
